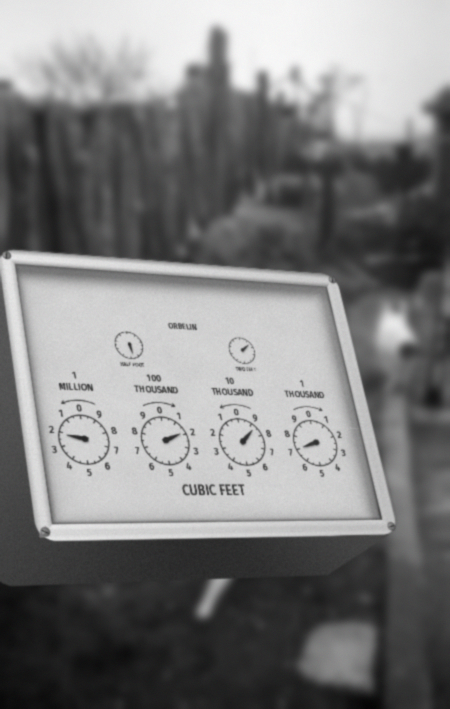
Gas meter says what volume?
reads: 218700 ft³
